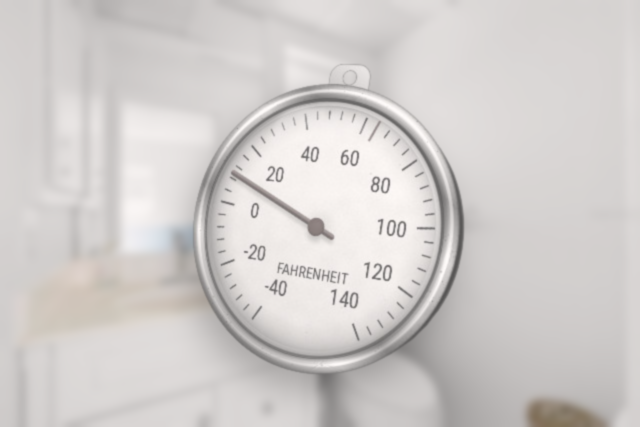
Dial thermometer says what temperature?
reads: 10 °F
